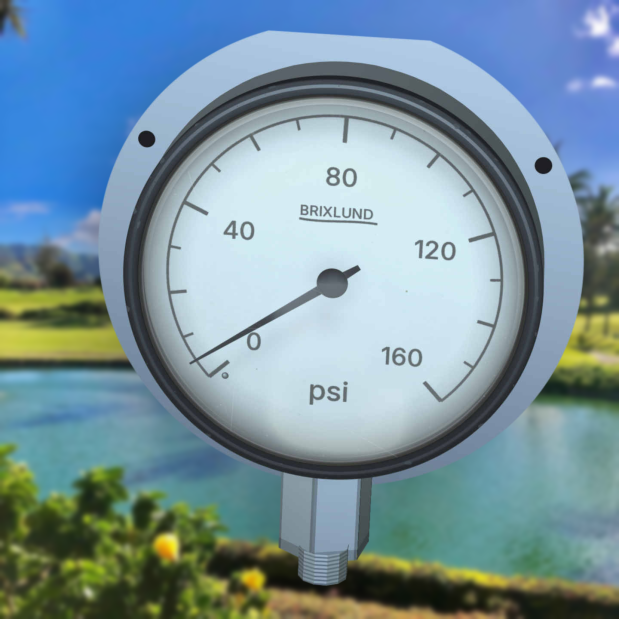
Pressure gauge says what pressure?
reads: 5 psi
